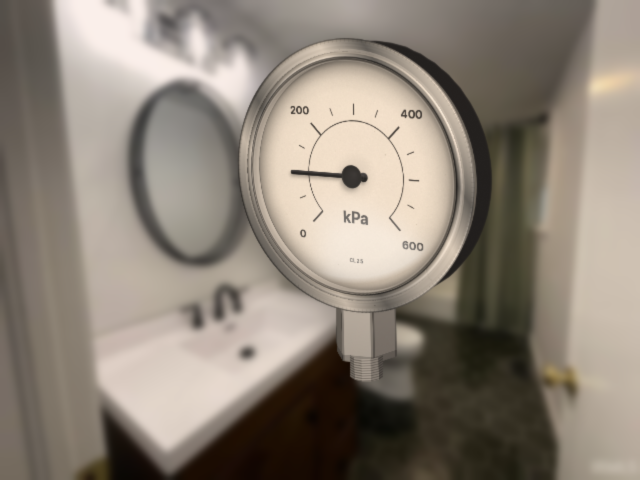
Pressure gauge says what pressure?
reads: 100 kPa
